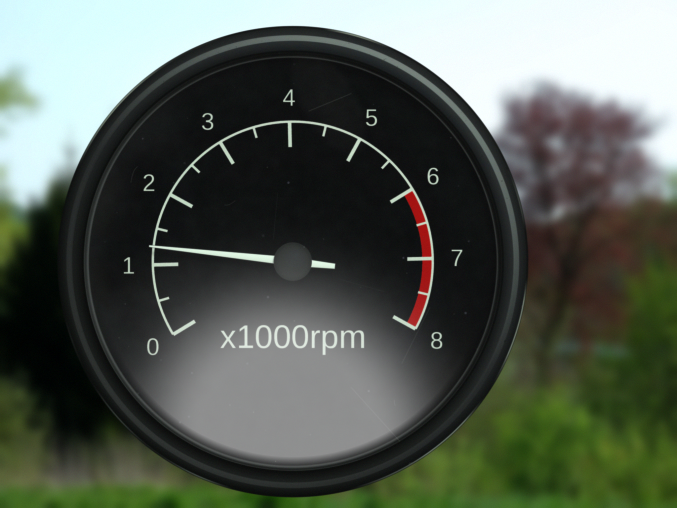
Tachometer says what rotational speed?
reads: 1250 rpm
